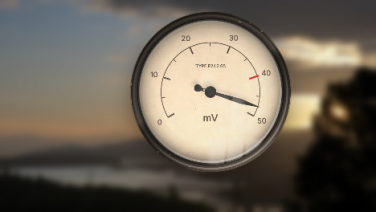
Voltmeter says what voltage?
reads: 47.5 mV
